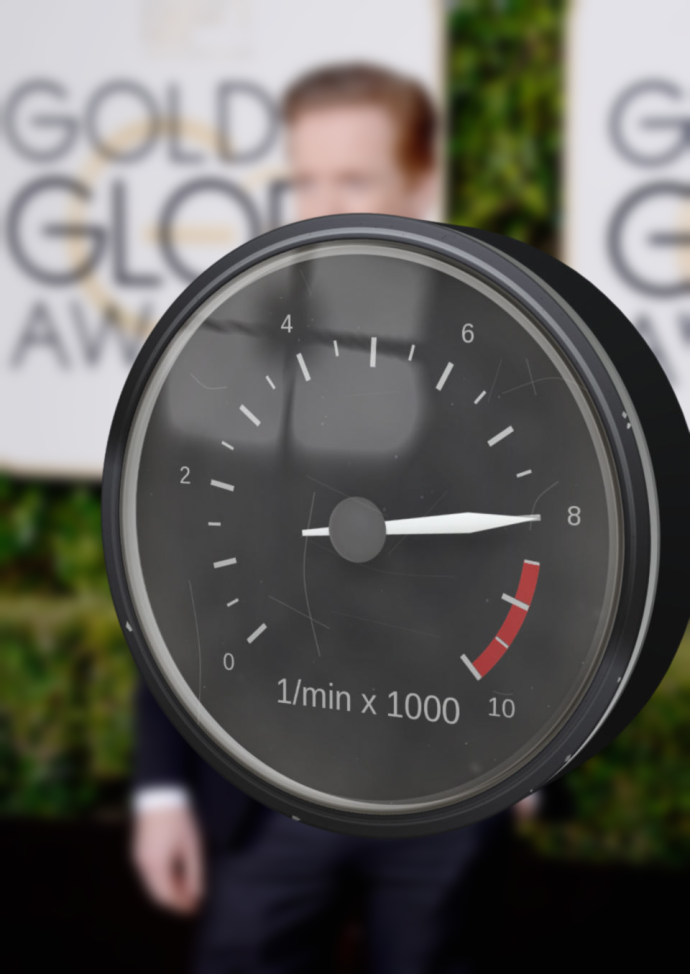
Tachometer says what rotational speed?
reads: 8000 rpm
